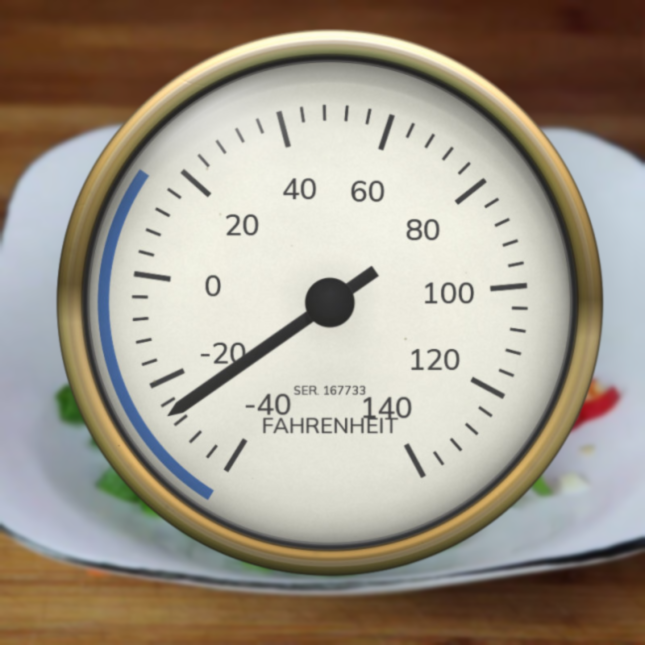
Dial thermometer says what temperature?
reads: -26 °F
